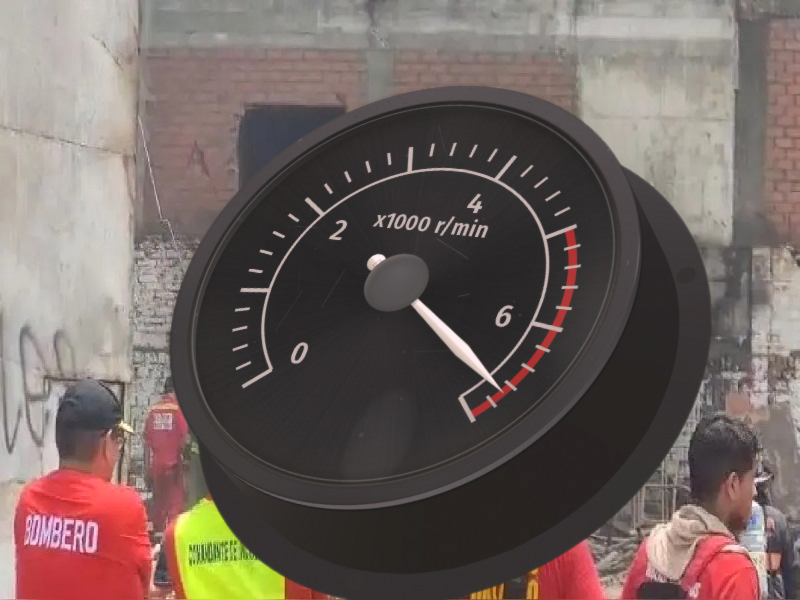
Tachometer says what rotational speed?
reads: 6700 rpm
